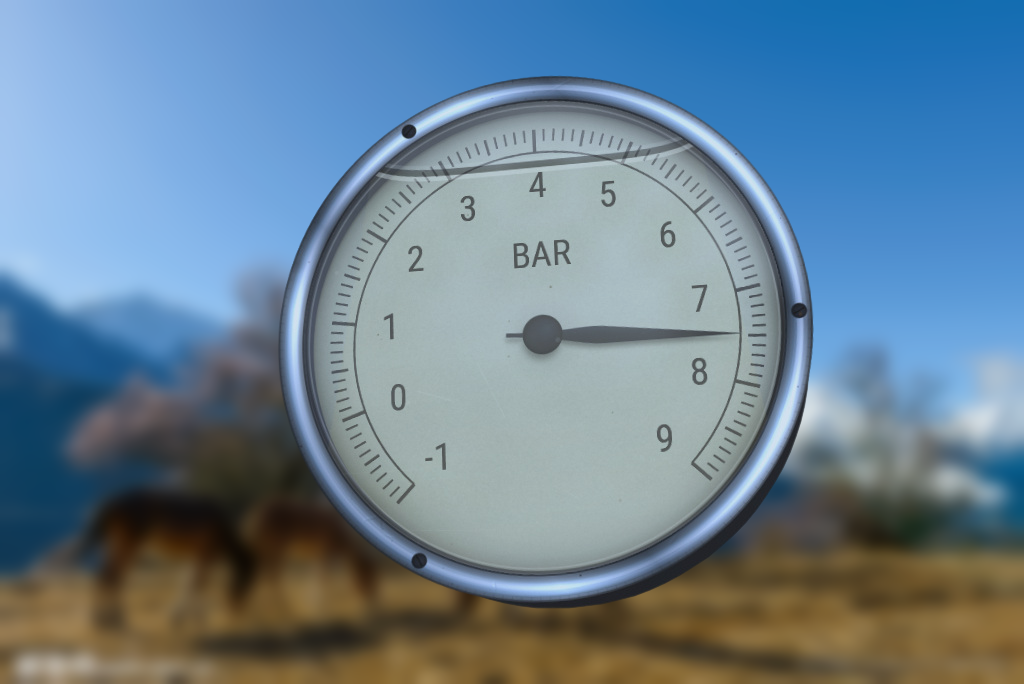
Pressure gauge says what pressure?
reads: 7.5 bar
